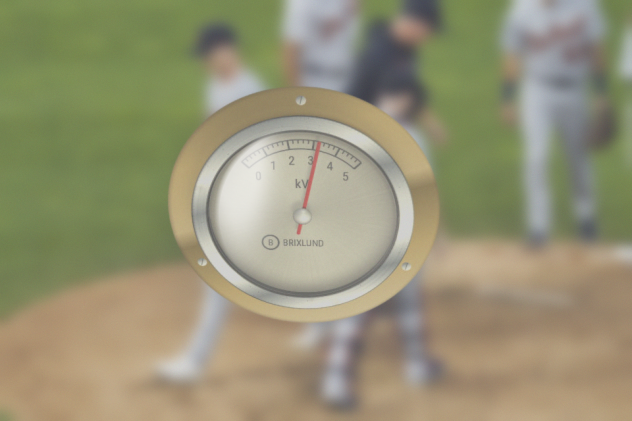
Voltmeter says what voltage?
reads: 3.2 kV
